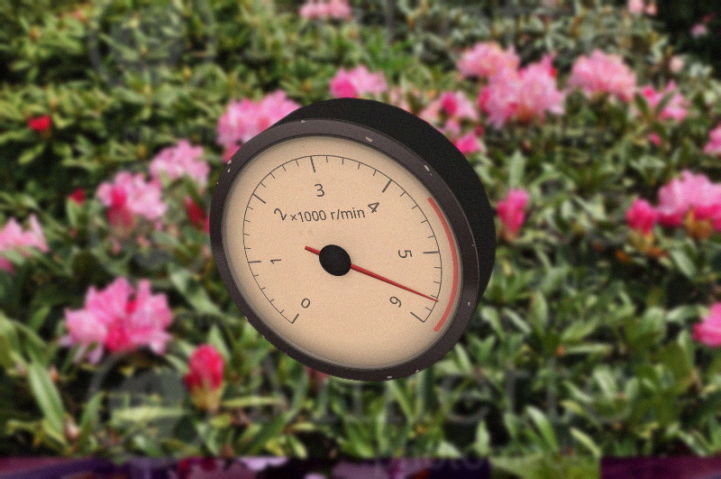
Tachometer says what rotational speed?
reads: 5600 rpm
